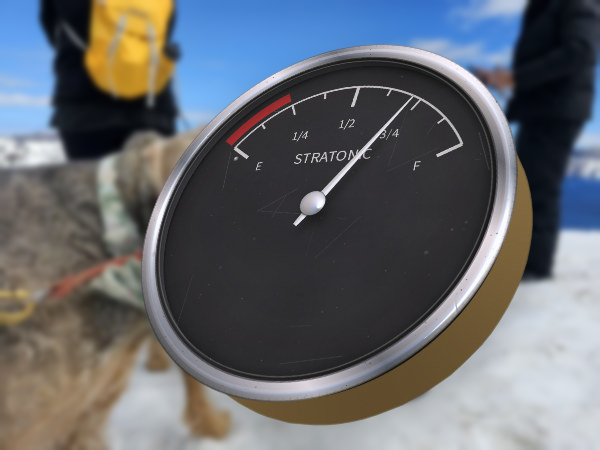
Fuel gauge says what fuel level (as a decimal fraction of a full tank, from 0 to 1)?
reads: 0.75
